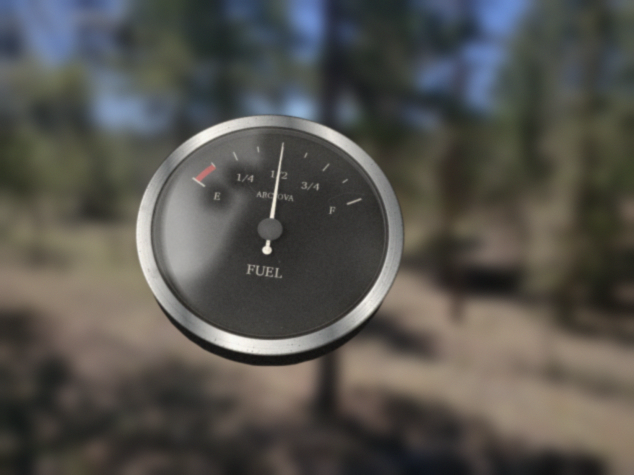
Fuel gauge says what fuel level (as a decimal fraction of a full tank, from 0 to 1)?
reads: 0.5
